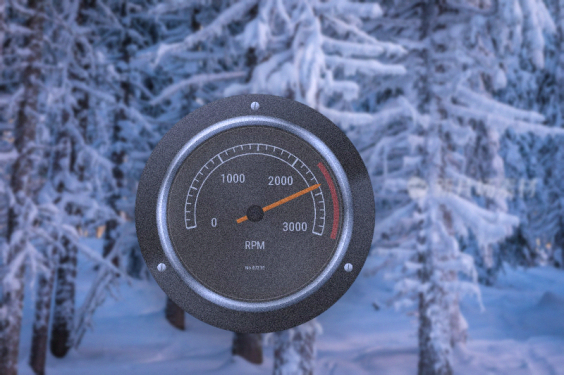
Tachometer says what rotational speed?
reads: 2400 rpm
